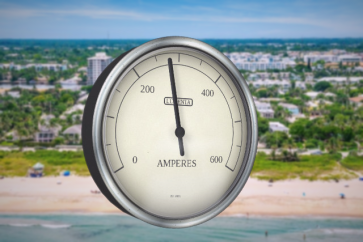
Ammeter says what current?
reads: 275 A
